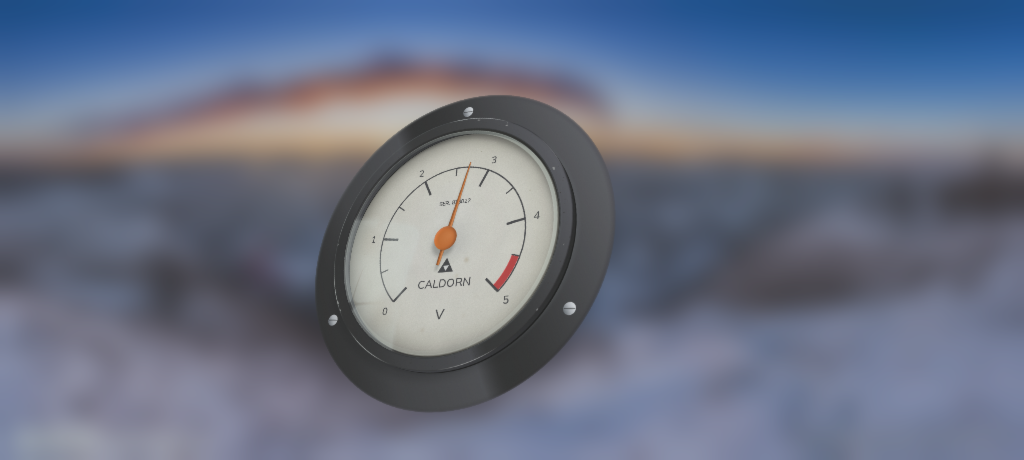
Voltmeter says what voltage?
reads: 2.75 V
